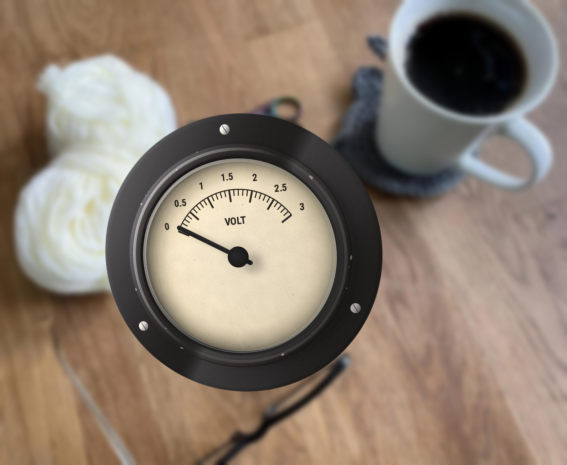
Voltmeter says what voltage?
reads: 0.1 V
